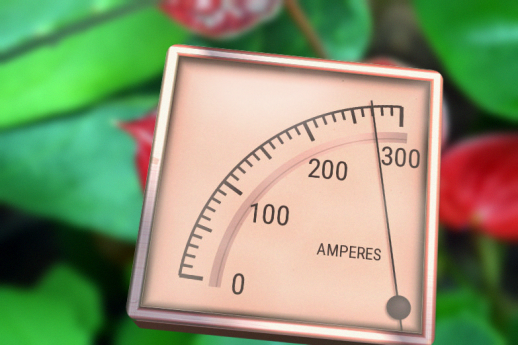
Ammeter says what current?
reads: 270 A
